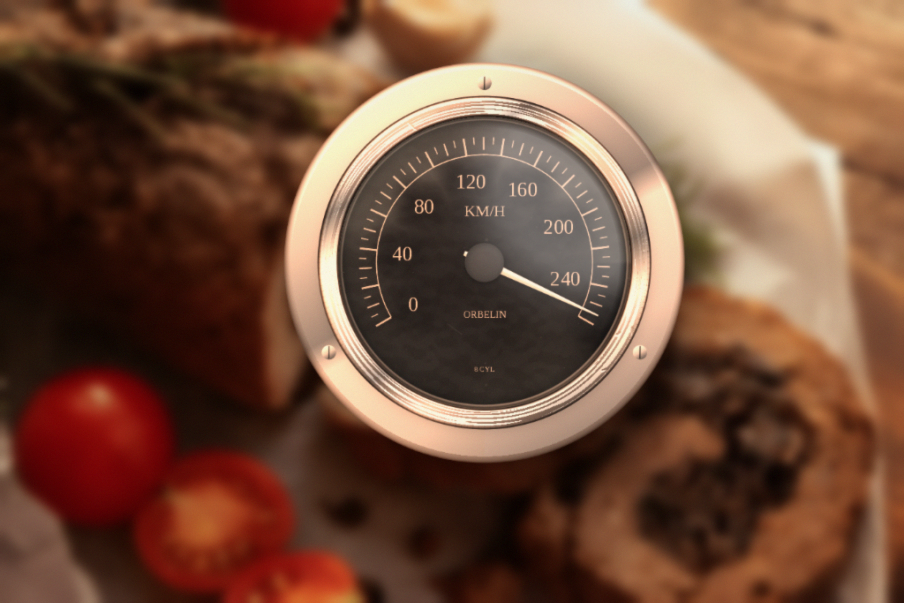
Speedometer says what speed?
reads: 255 km/h
